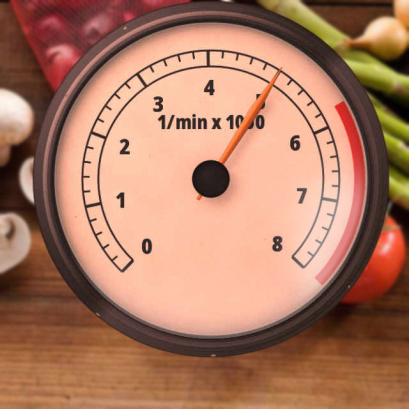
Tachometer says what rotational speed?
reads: 5000 rpm
